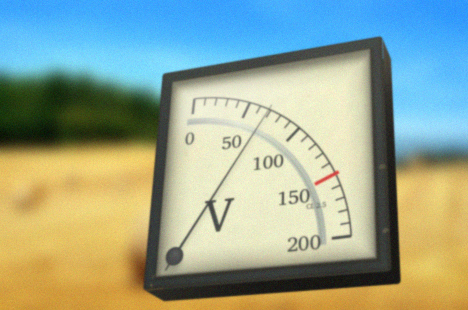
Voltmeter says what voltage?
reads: 70 V
